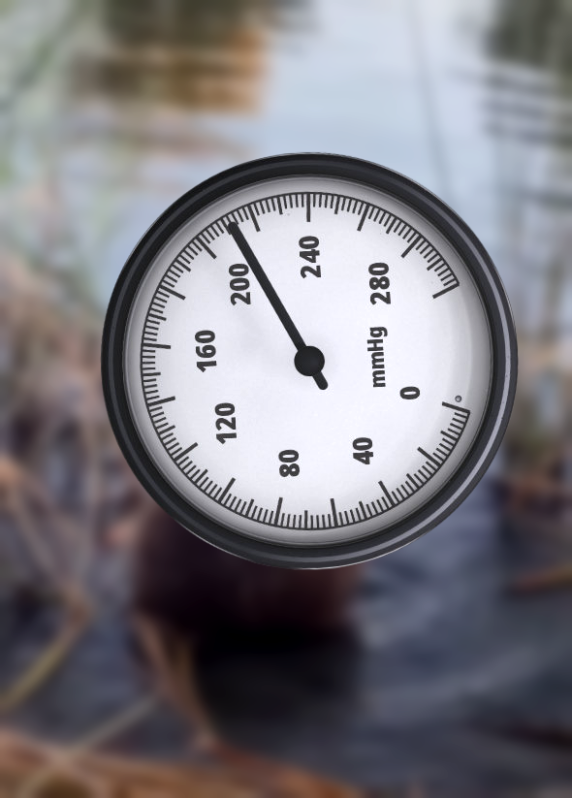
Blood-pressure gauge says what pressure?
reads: 212 mmHg
